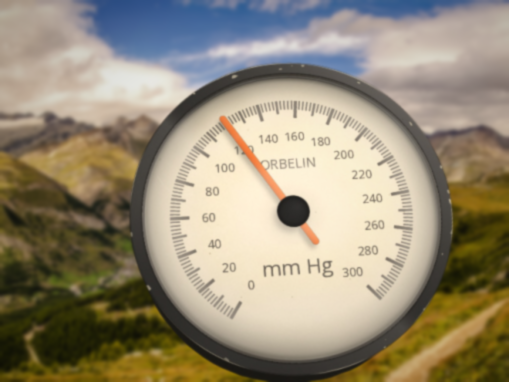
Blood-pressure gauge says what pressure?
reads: 120 mmHg
